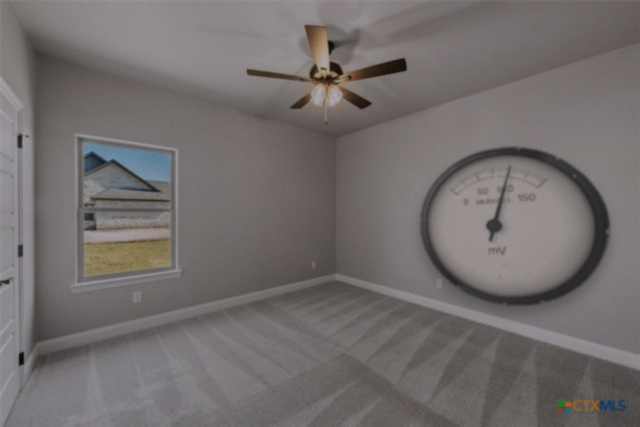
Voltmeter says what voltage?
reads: 100 mV
